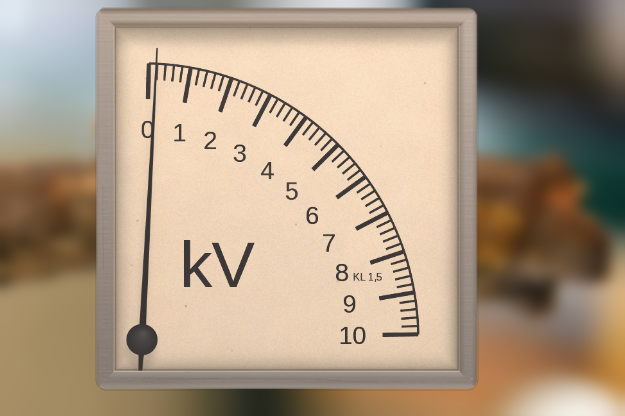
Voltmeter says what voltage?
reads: 0.2 kV
